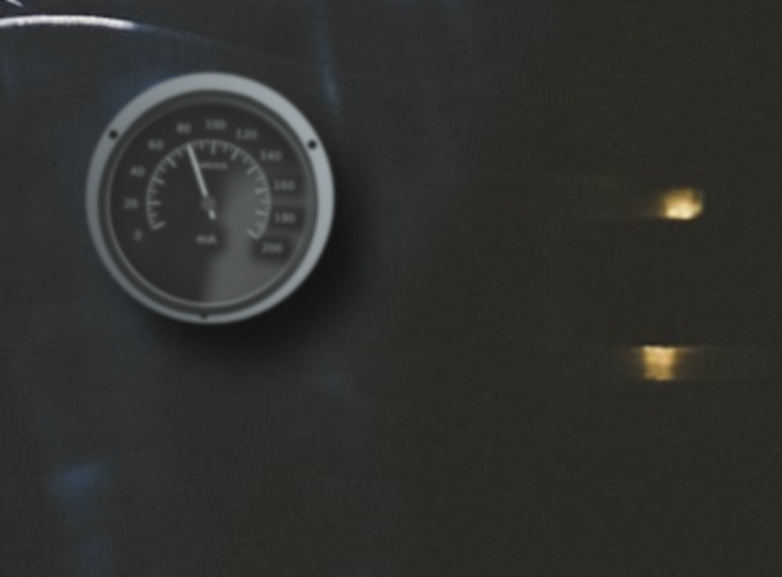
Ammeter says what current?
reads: 80 mA
